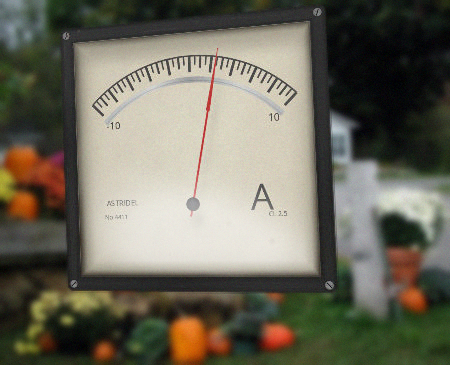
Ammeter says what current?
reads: 2.5 A
